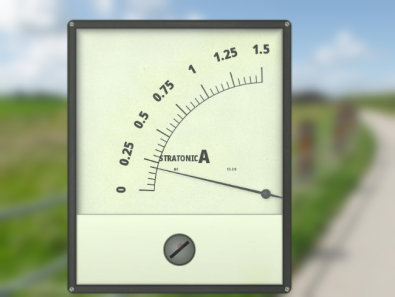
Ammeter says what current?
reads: 0.2 A
